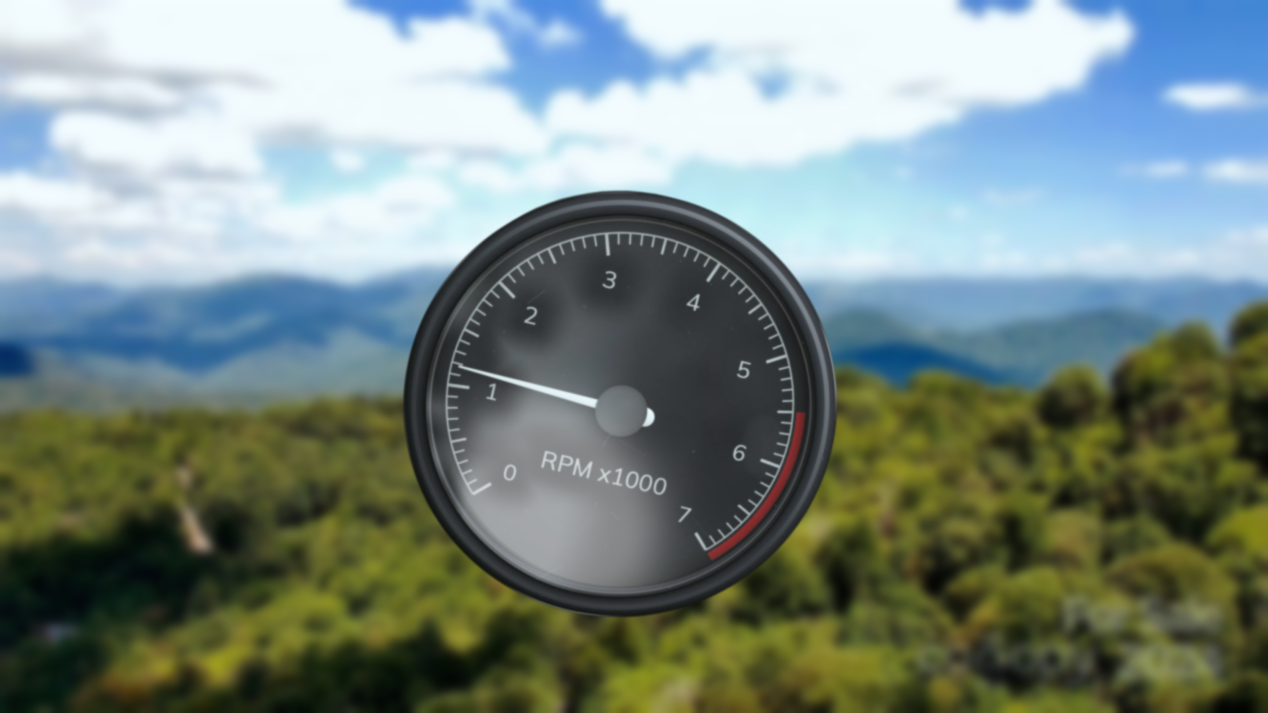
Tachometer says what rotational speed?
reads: 1200 rpm
